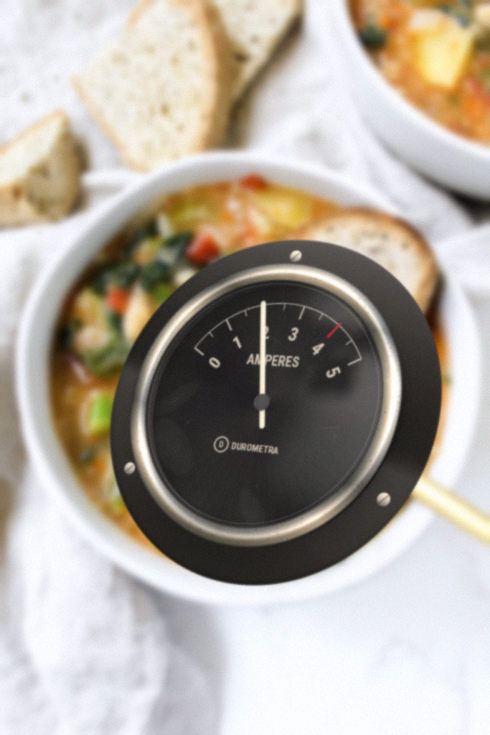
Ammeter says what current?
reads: 2 A
